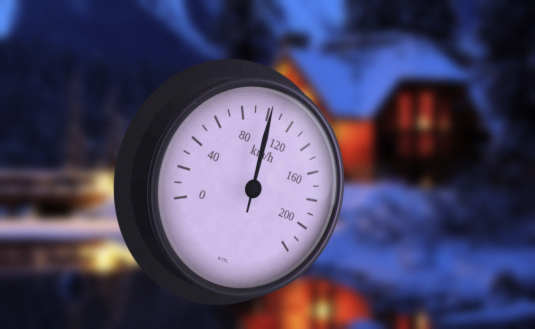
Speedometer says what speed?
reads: 100 km/h
